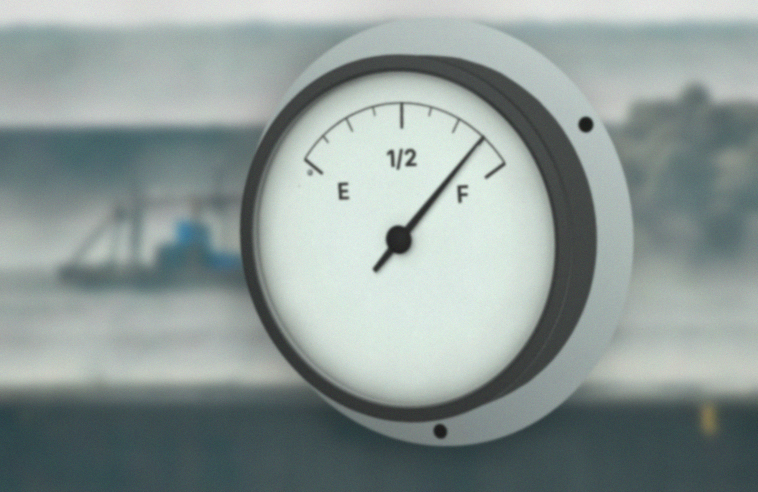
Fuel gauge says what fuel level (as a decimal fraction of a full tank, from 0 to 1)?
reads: 0.875
